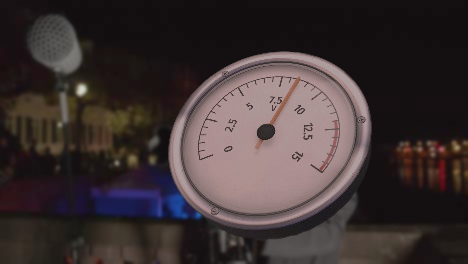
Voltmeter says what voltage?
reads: 8.5 V
